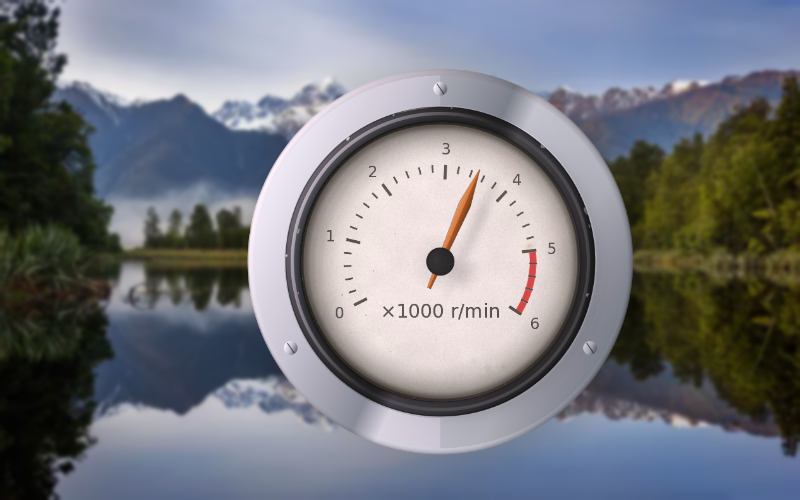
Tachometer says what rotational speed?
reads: 3500 rpm
